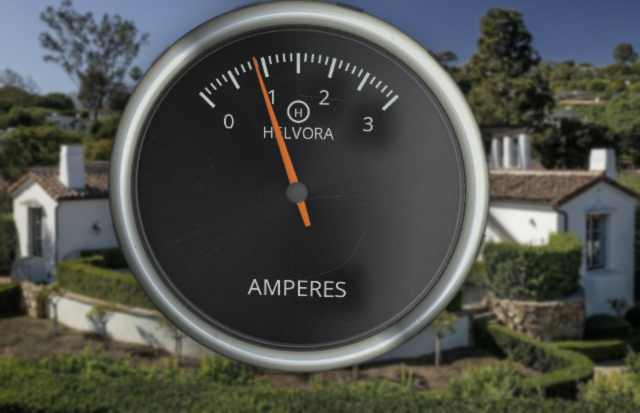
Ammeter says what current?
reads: 0.9 A
